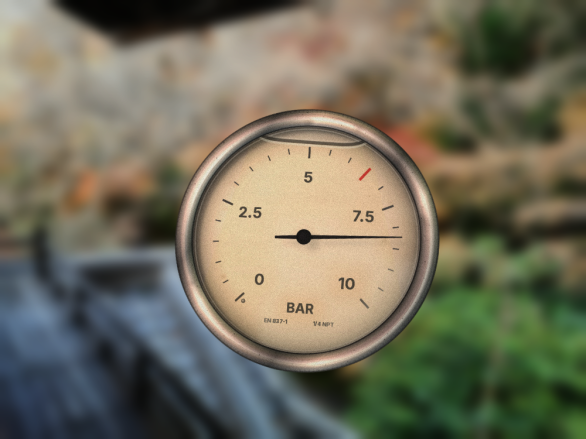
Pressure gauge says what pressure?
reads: 8.25 bar
